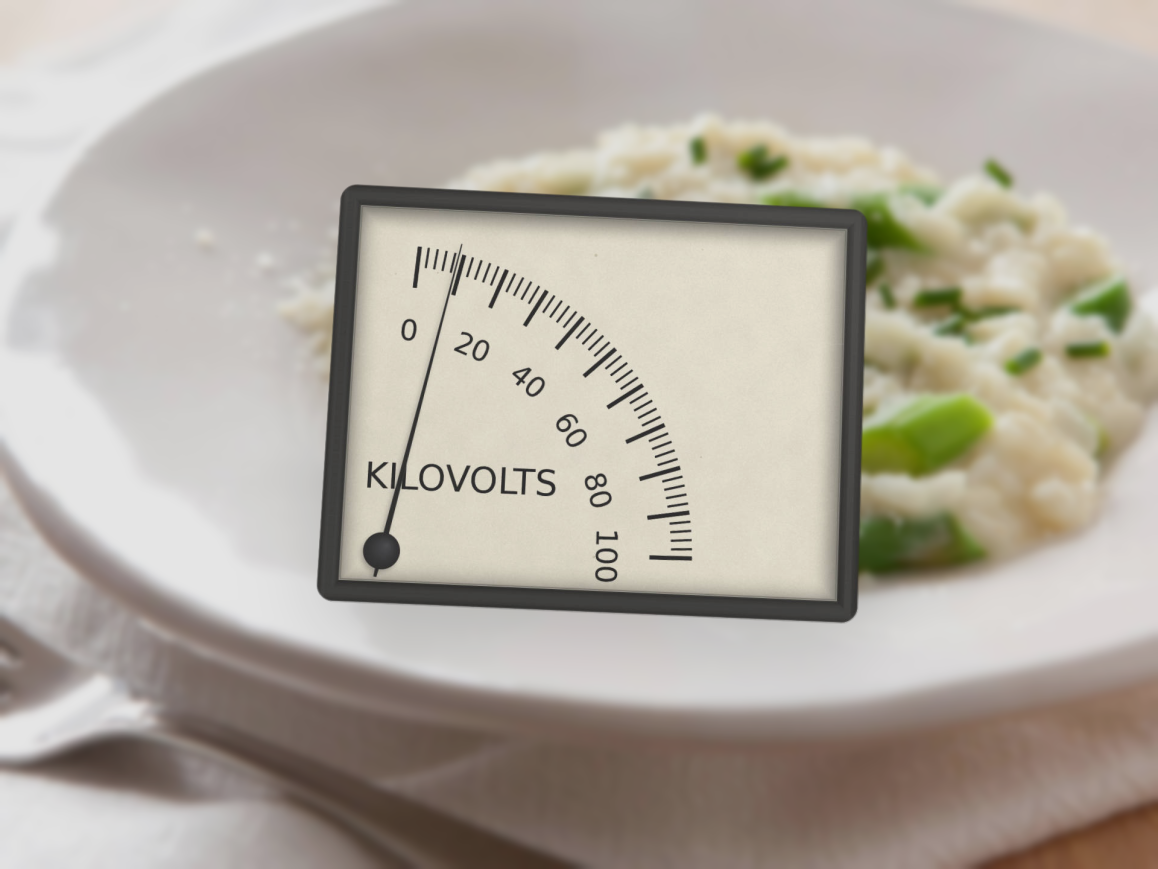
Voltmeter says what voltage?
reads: 9 kV
